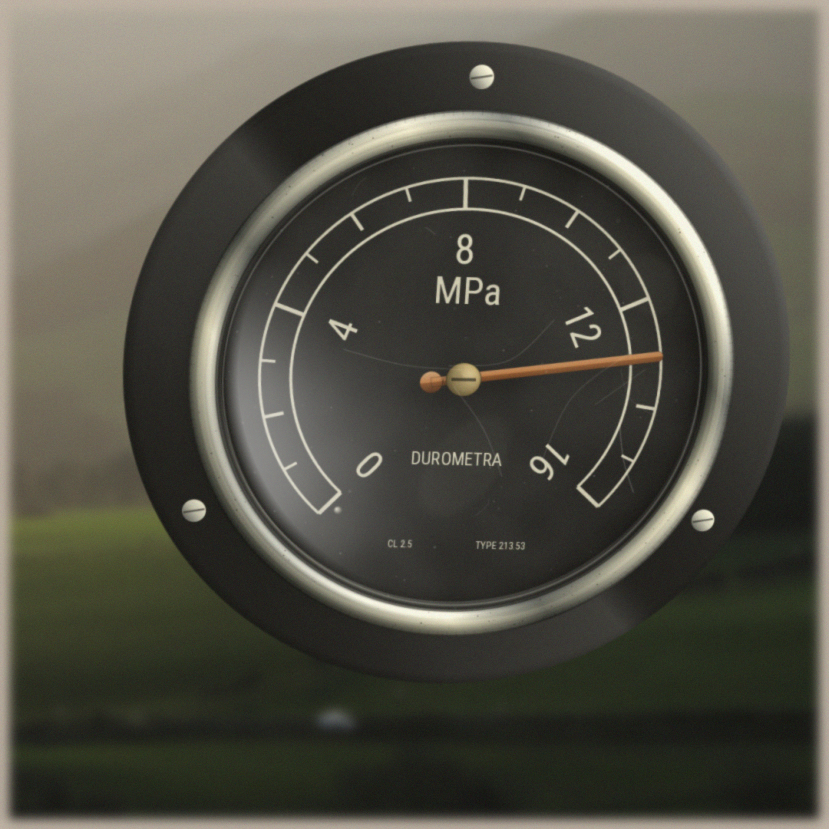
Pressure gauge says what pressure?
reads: 13 MPa
